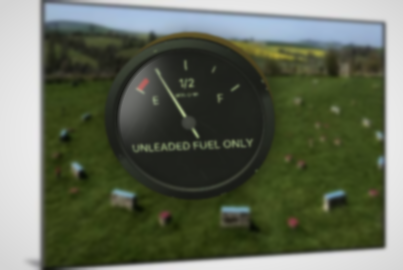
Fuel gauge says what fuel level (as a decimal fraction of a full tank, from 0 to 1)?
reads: 0.25
